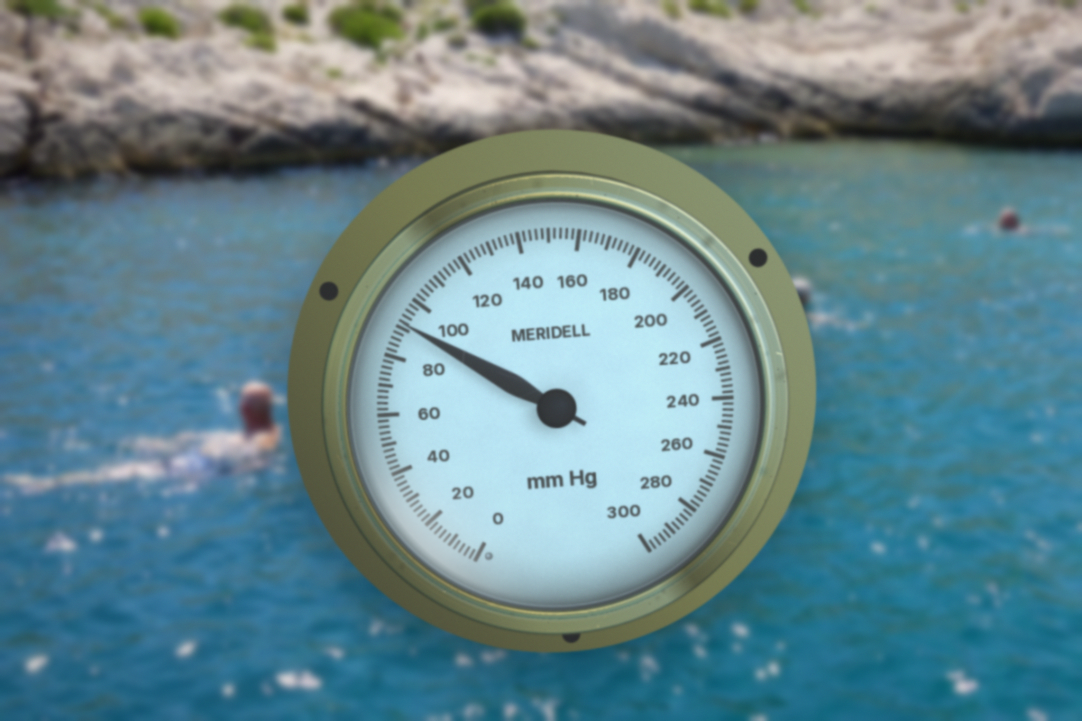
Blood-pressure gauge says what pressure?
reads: 92 mmHg
